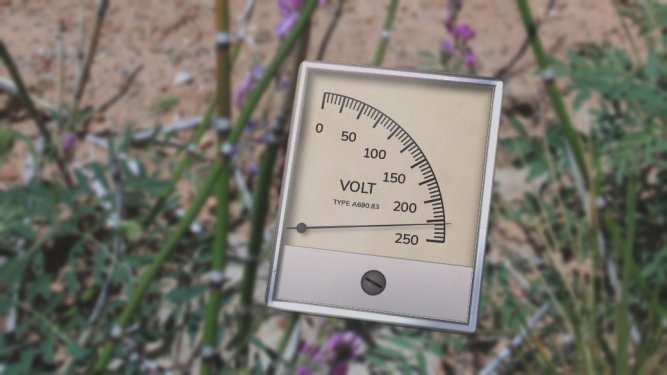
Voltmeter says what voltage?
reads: 230 V
